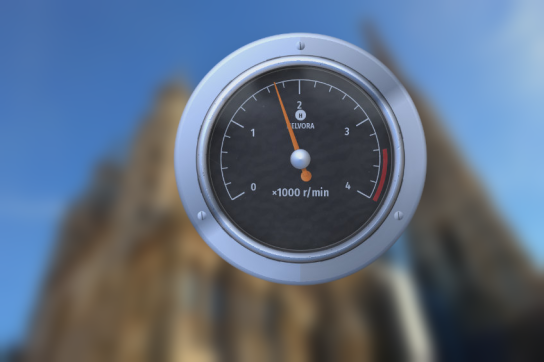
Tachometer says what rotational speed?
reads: 1700 rpm
